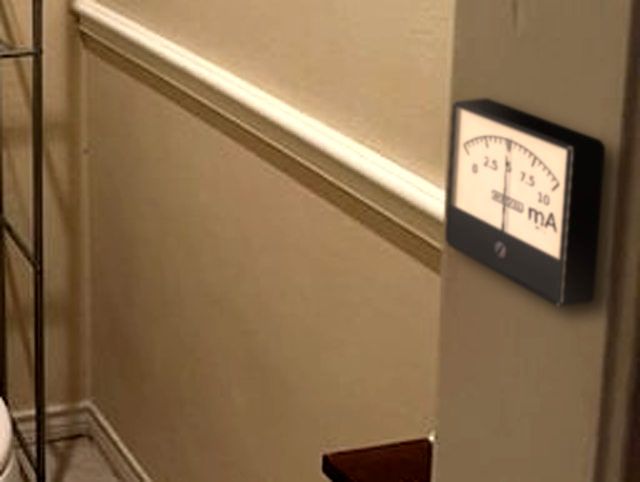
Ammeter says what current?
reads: 5 mA
